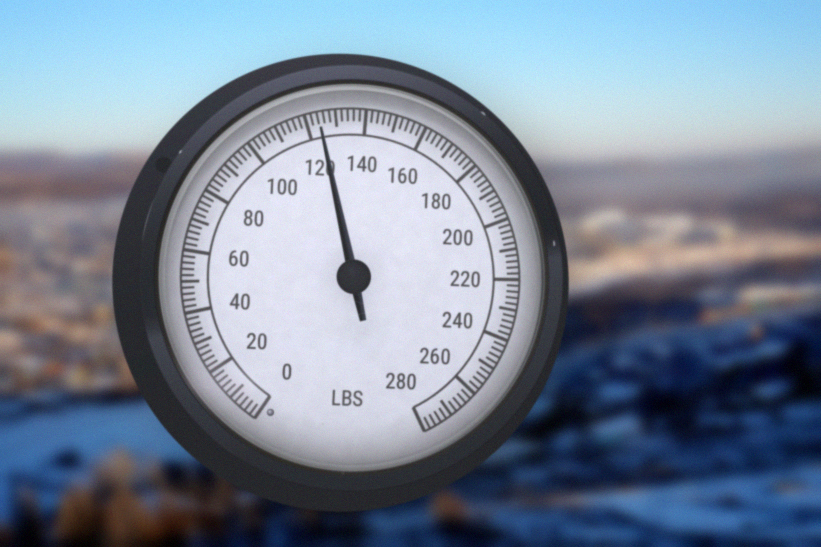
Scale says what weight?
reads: 124 lb
